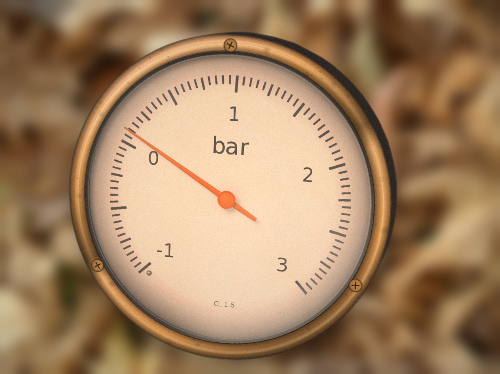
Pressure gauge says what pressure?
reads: 0.1 bar
